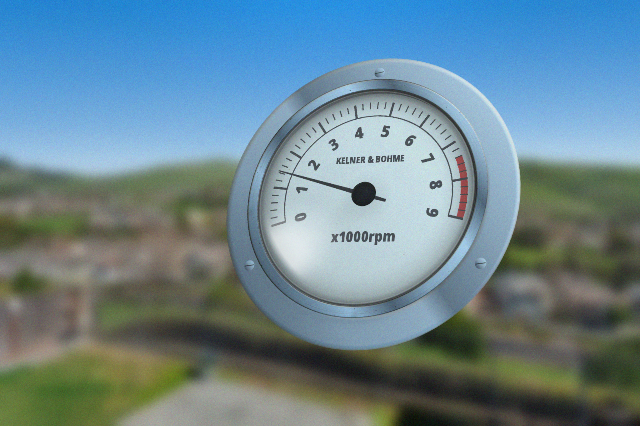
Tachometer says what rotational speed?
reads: 1400 rpm
